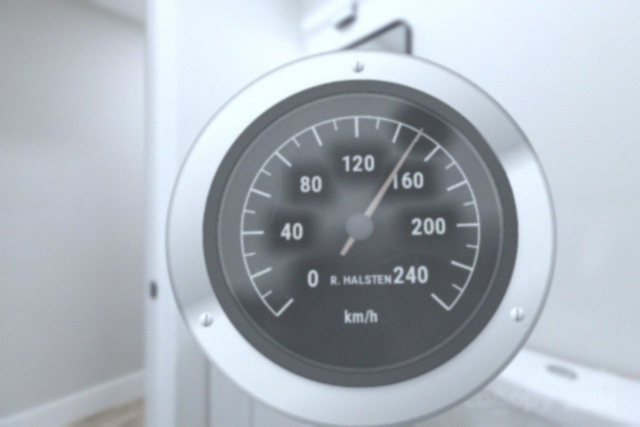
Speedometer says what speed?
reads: 150 km/h
